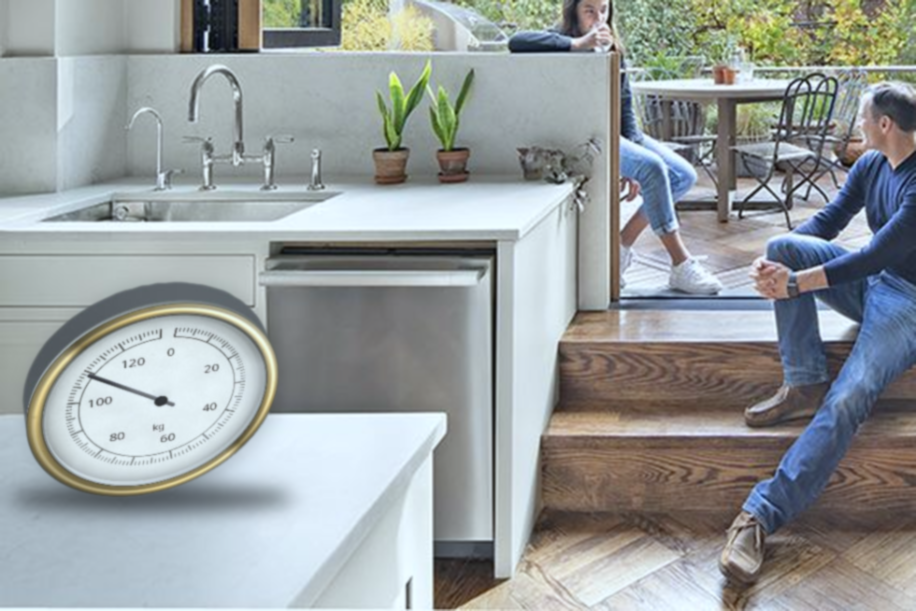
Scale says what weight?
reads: 110 kg
